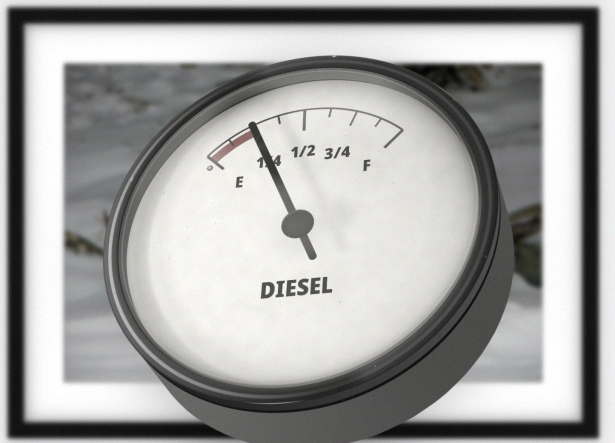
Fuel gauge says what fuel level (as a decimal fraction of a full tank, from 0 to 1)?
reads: 0.25
